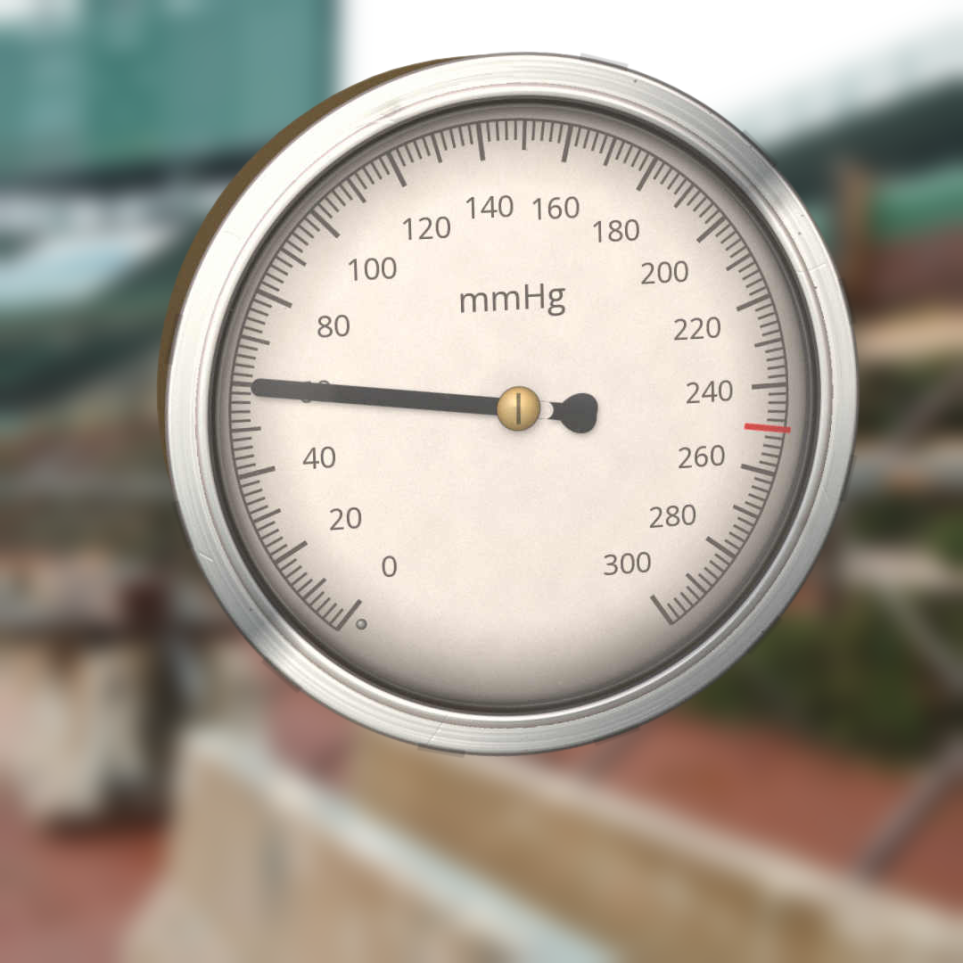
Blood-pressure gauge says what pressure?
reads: 60 mmHg
